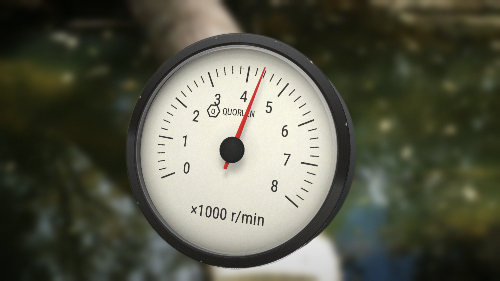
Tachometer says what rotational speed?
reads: 4400 rpm
